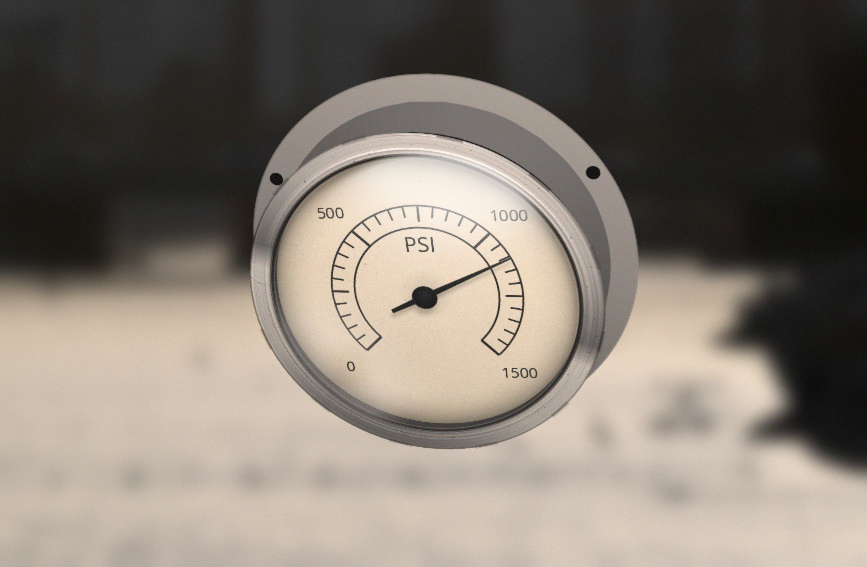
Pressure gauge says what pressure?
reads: 1100 psi
